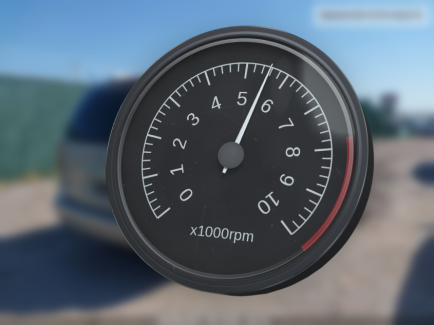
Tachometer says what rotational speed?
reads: 5600 rpm
